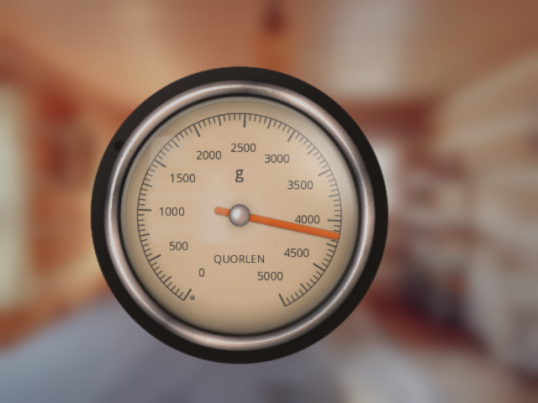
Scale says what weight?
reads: 4150 g
